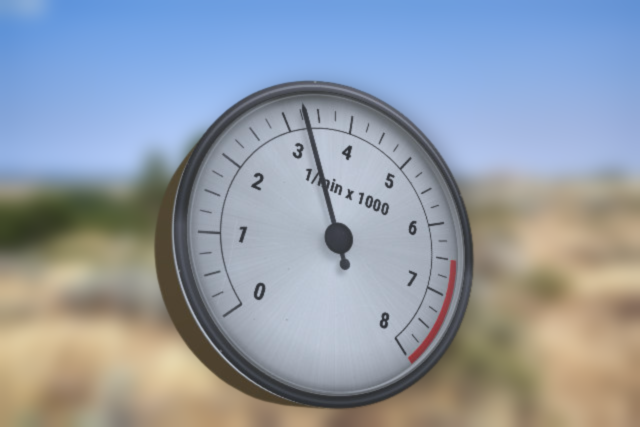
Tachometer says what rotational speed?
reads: 3250 rpm
